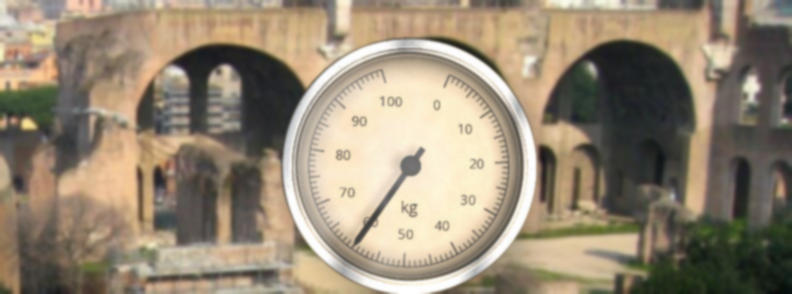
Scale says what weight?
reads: 60 kg
